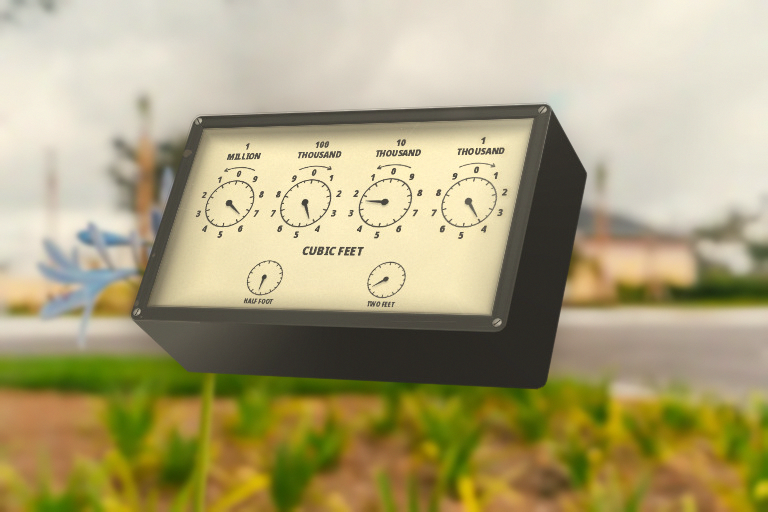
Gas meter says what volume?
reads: 642400 ft³
